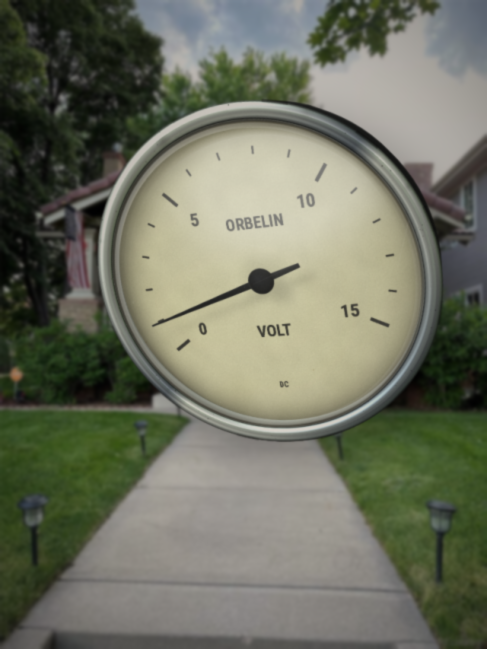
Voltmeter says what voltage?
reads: 1 V
